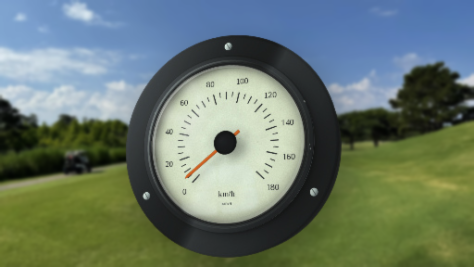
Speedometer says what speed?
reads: 5 km/h
